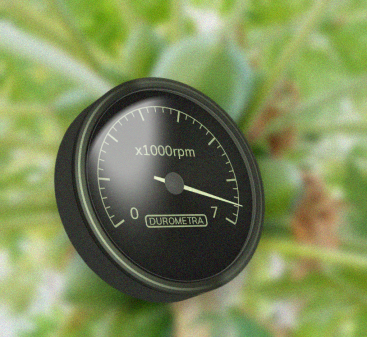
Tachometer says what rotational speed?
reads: 6600 rpm
